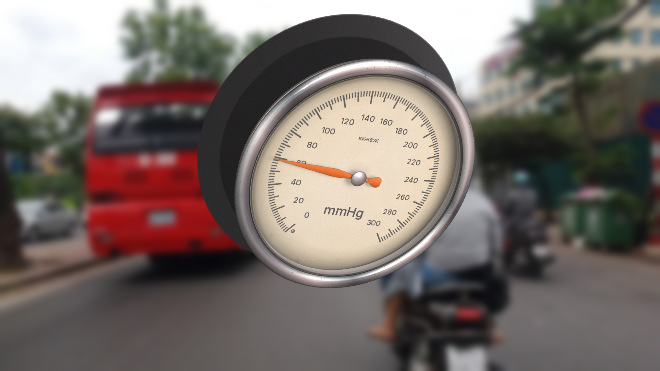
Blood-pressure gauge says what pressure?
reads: 60 mmHg
